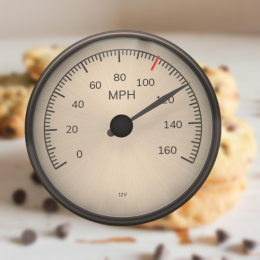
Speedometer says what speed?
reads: 120 mph
